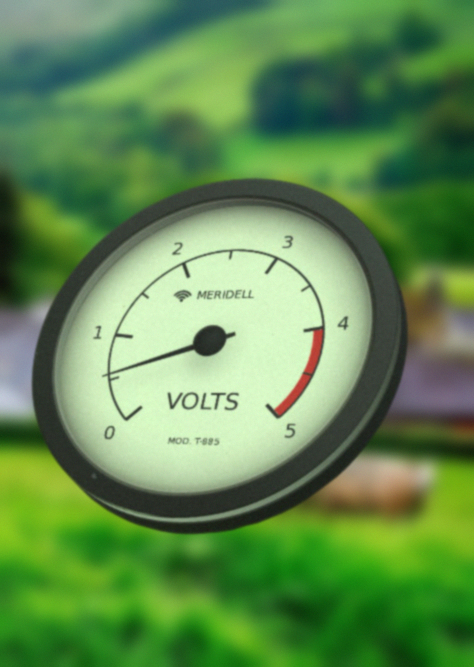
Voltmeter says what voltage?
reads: 0.5 V
